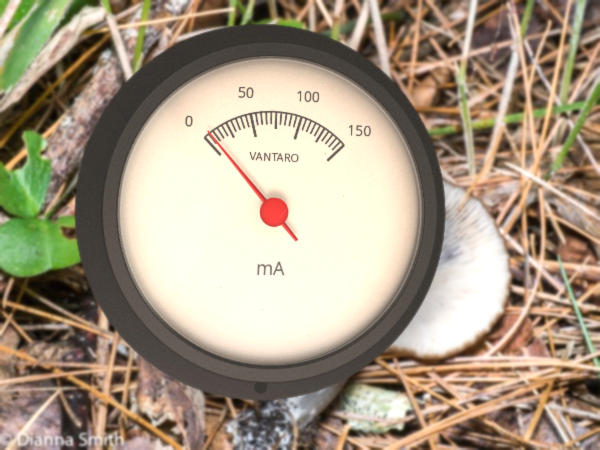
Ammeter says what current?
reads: 5 mA
